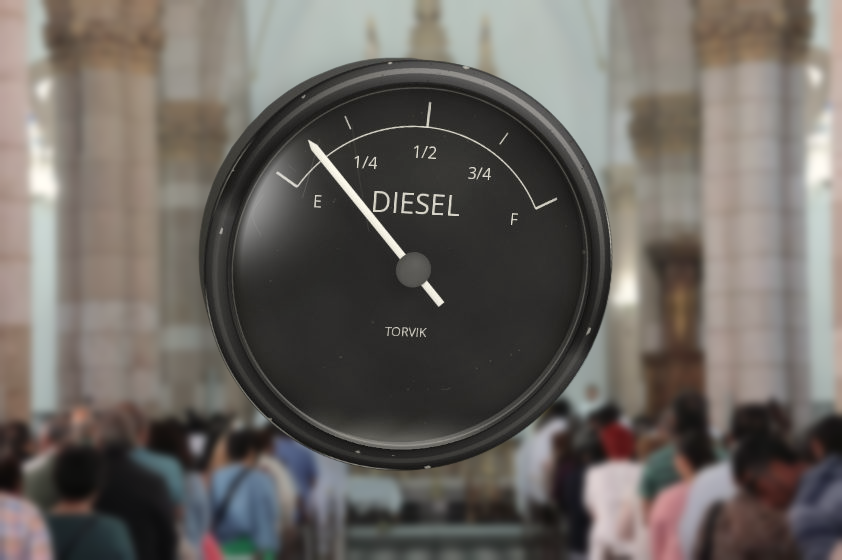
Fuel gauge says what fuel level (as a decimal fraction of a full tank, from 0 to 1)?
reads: 0.125
